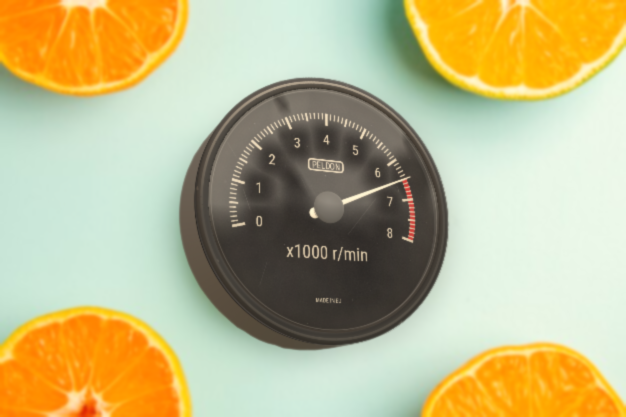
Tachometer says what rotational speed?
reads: 6500 rpm
